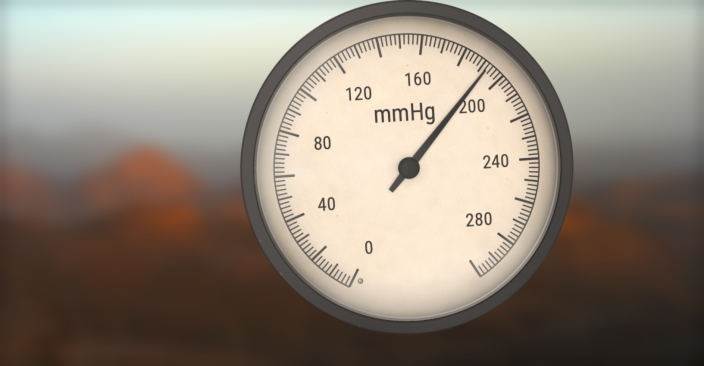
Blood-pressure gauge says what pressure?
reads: 192 mmHg
